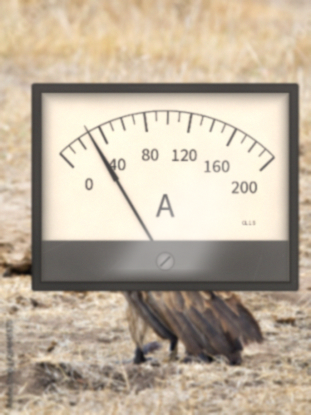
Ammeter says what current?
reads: 30 A
